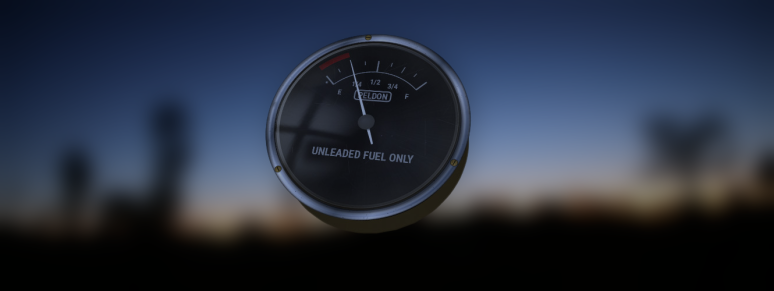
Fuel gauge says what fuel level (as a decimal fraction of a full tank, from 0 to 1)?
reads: 0.25
